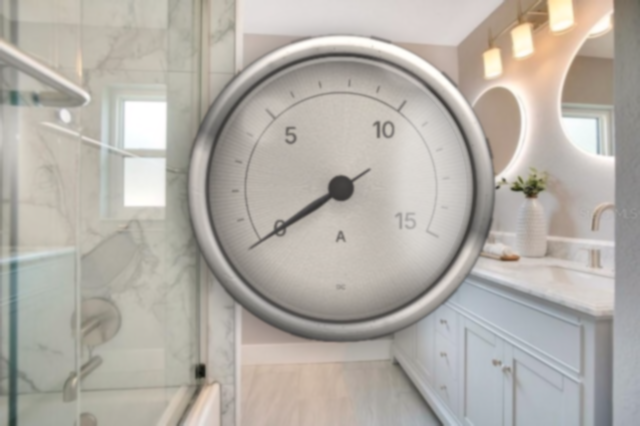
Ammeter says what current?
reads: 0 A
